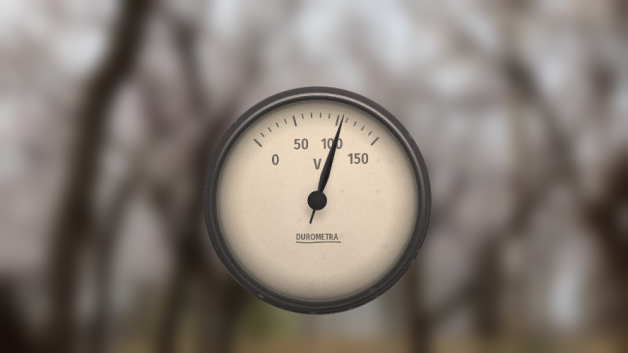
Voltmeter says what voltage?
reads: 105 V
